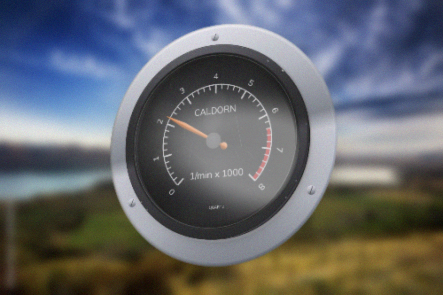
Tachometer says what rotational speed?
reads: 2200 rpm
